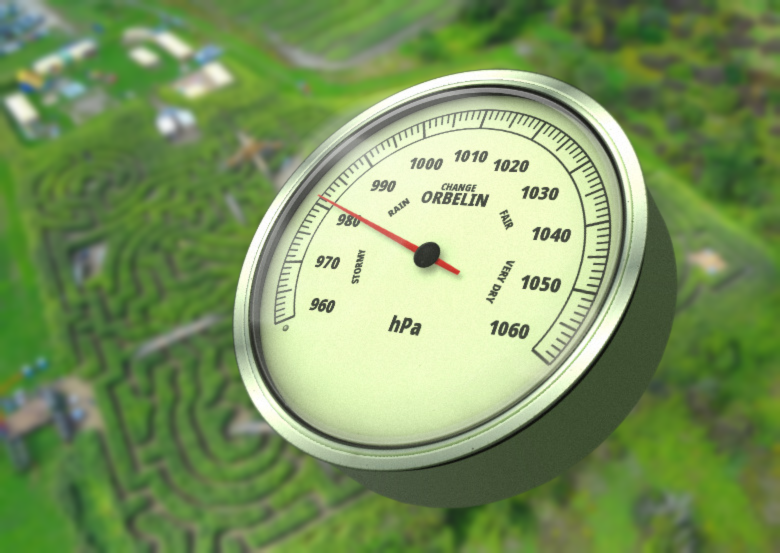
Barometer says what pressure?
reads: 981 hPa
